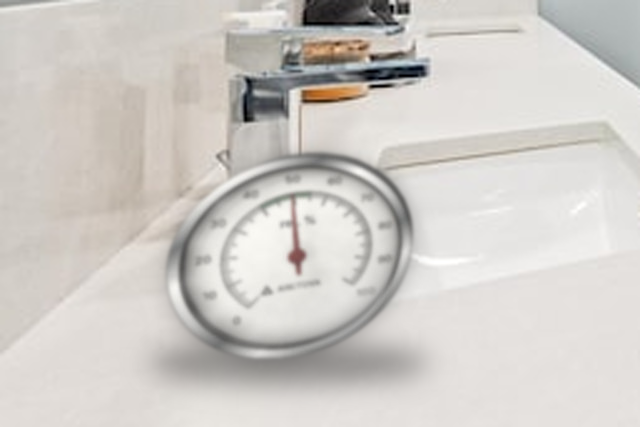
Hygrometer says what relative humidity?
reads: 50 %
